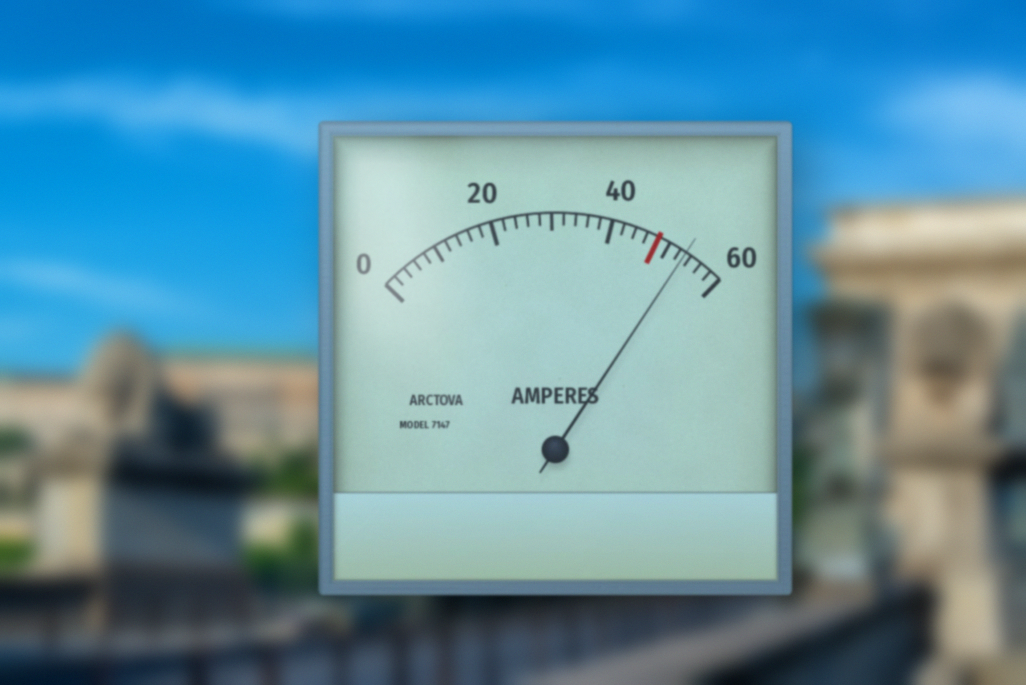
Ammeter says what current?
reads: 53 A
